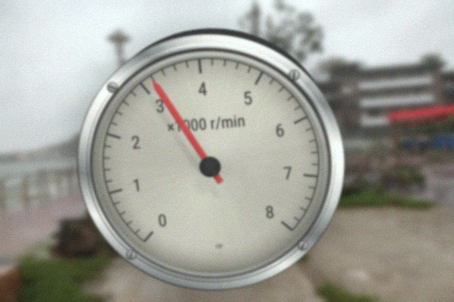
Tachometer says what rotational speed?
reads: 3200 rpm
